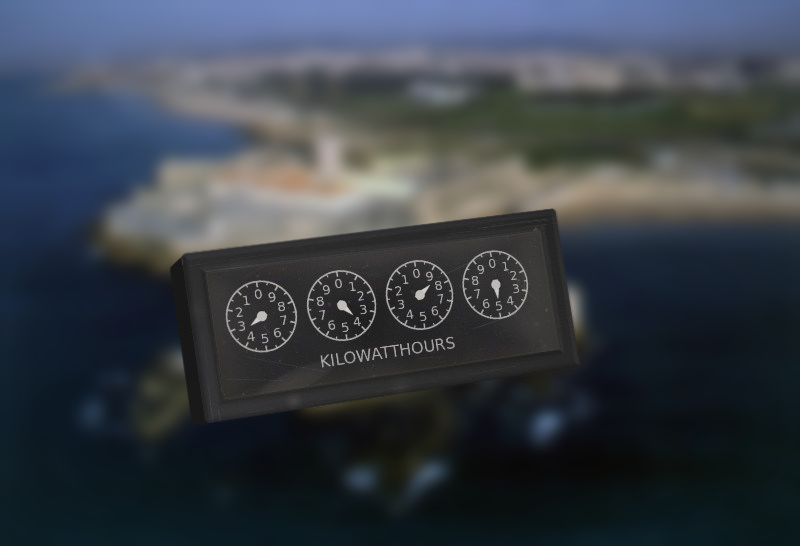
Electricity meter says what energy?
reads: 3385 kWh
